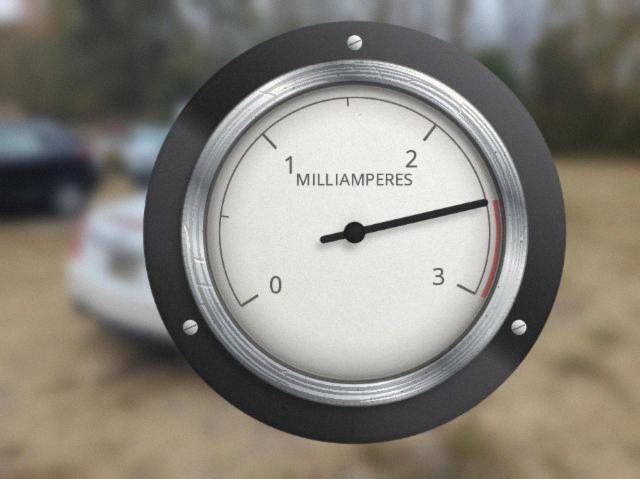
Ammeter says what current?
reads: 2.5 mA
